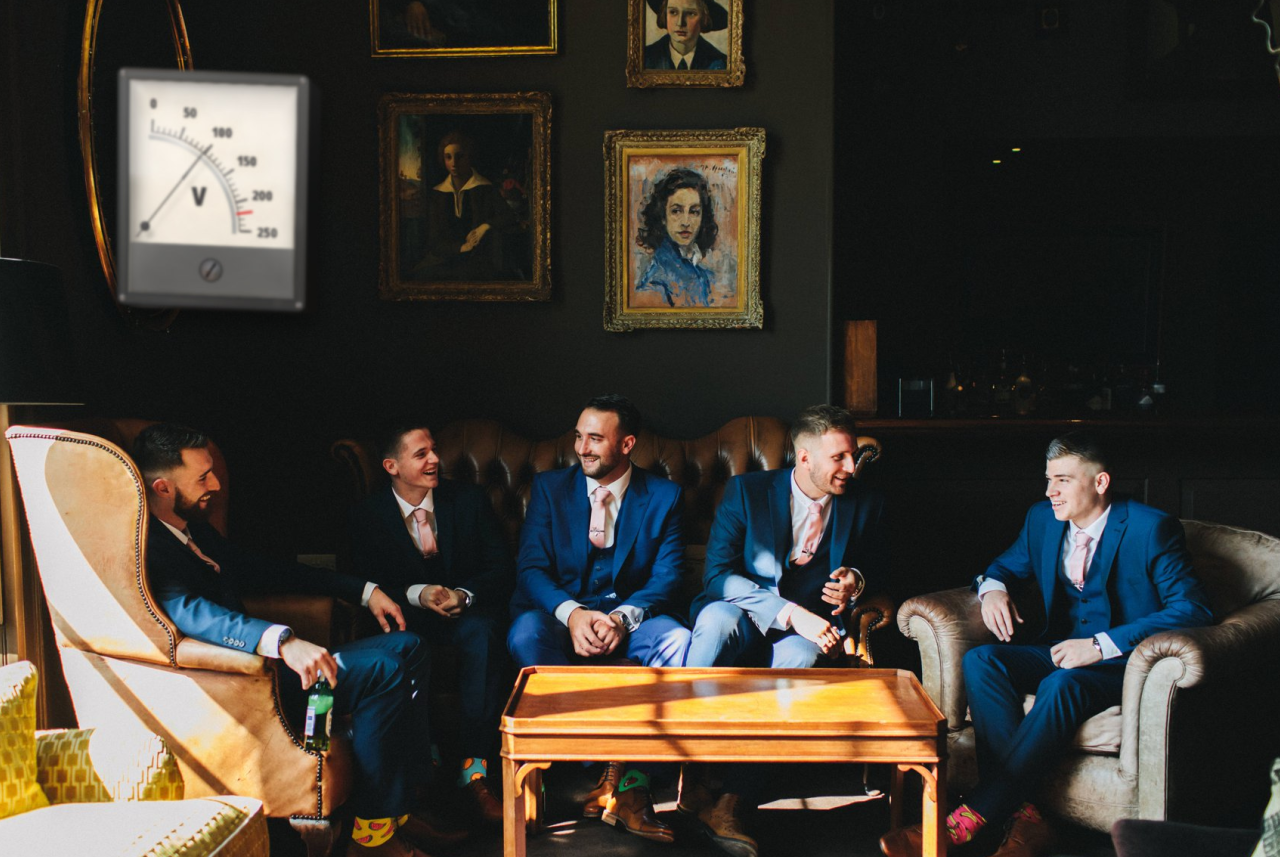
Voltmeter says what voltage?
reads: 100 V
